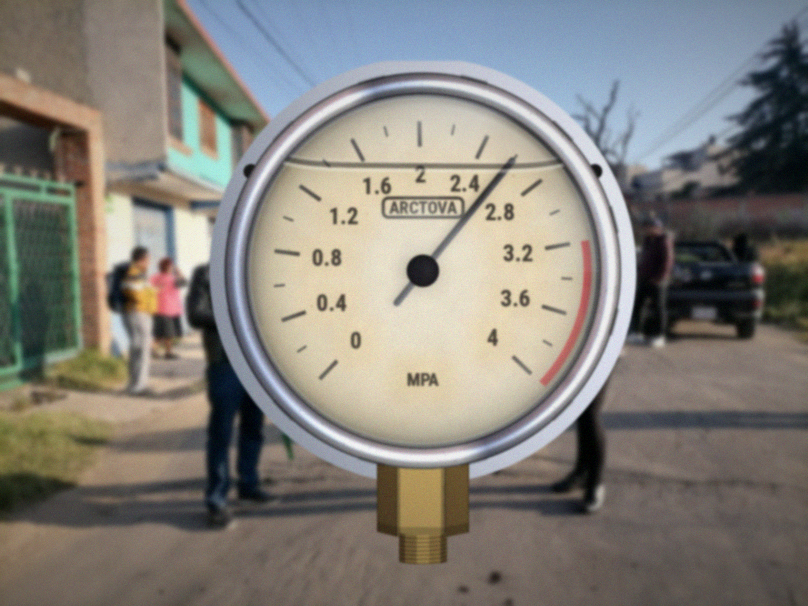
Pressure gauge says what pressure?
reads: 2.6 MPa
